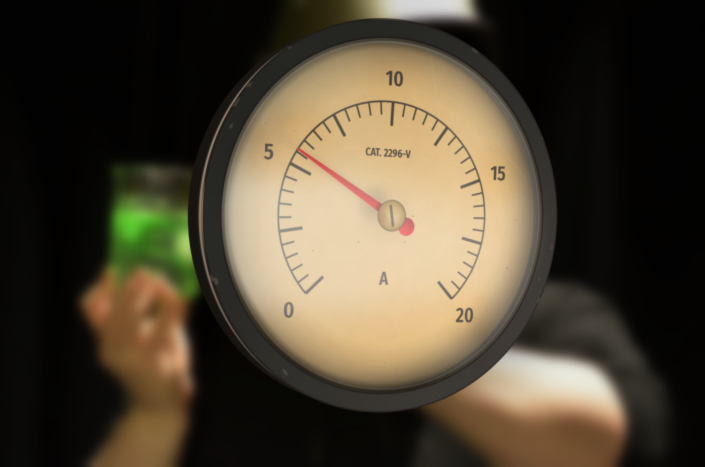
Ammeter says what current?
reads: 5.5 A
